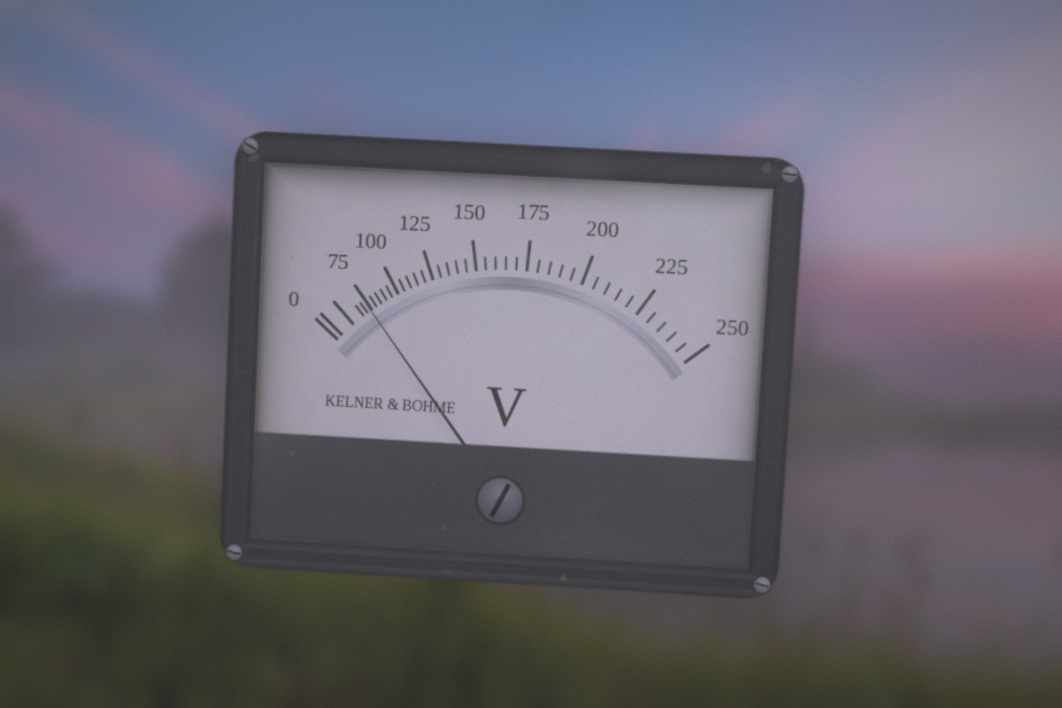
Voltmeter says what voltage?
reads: 75 V
